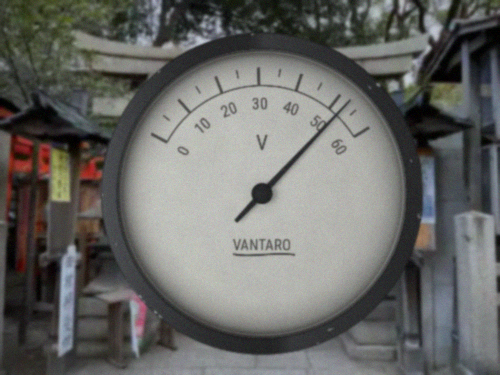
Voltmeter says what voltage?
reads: 52.5 V
